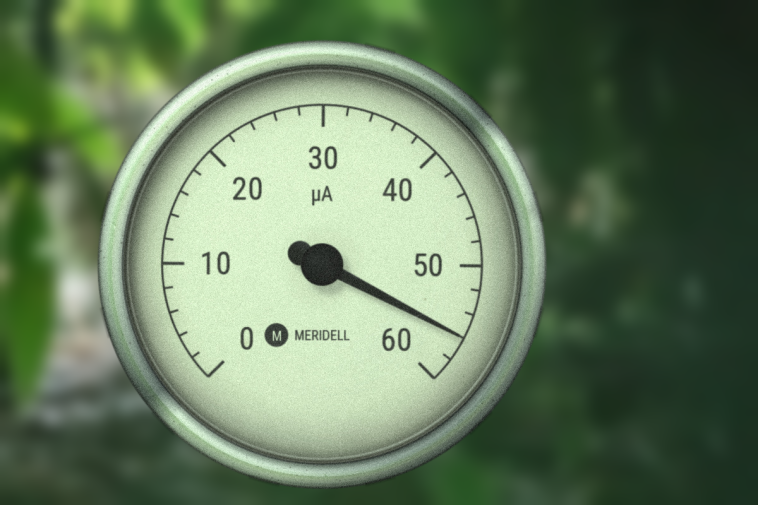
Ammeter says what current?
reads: 56 µA
